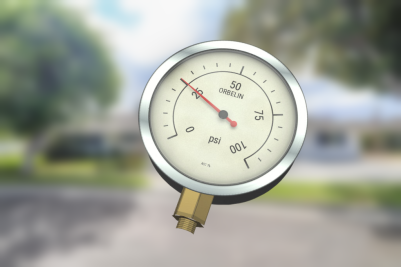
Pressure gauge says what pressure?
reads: 25 psi
